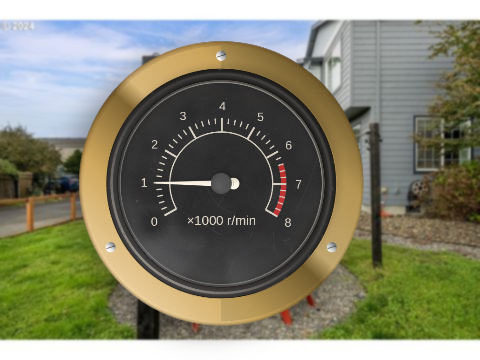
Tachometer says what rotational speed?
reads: 1000 rpm
